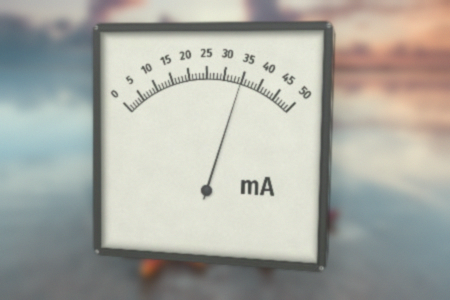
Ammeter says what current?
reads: 35 mA
